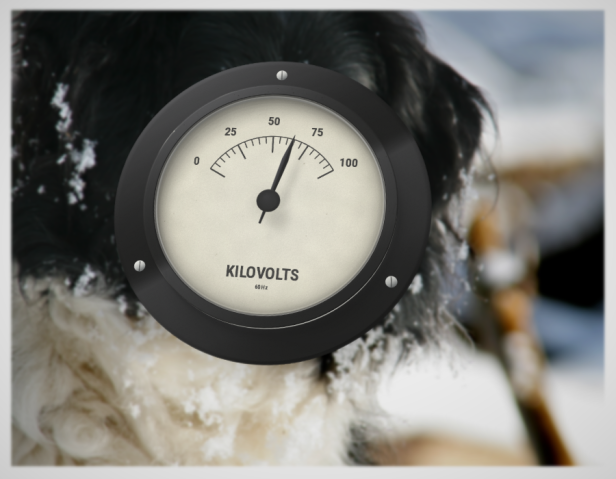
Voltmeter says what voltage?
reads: 65 kV
